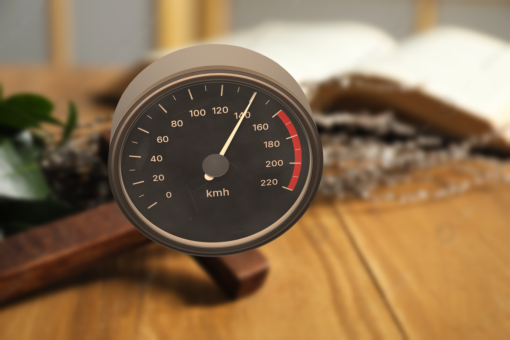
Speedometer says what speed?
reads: 140 km/h
